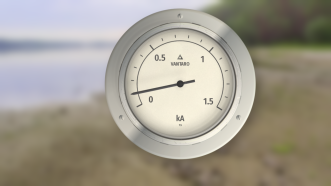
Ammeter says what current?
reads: 0.1 kA
